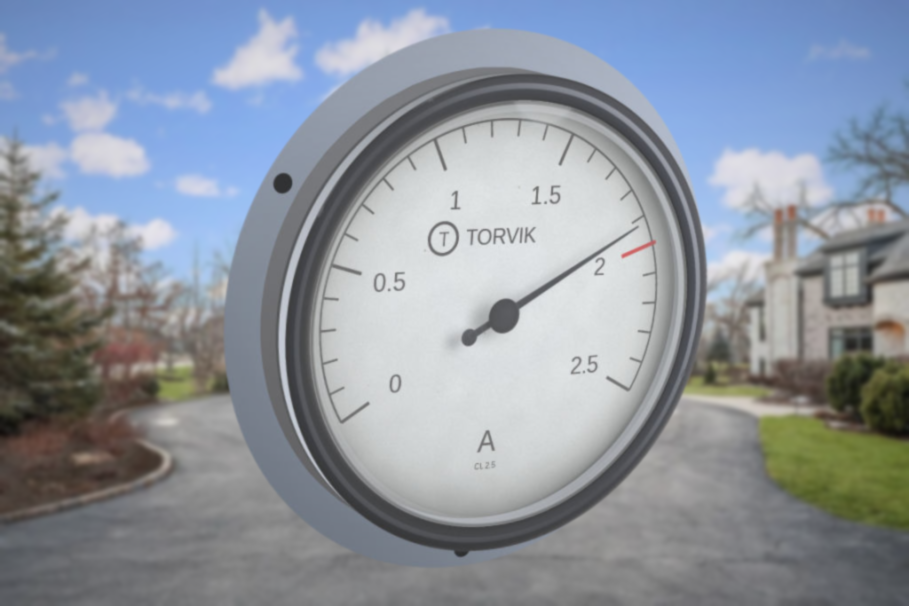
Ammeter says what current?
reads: 1.9 A
